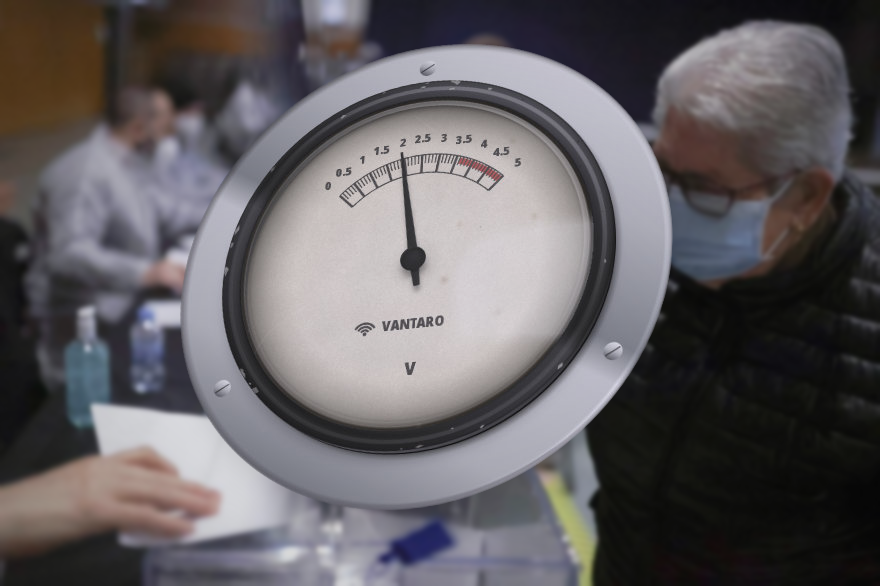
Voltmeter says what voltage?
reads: 2 V
